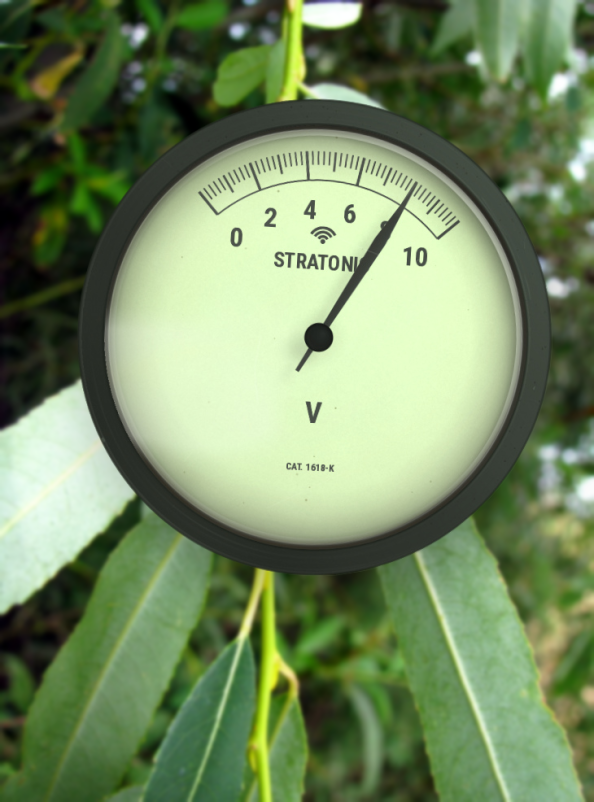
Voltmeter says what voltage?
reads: 8 V
